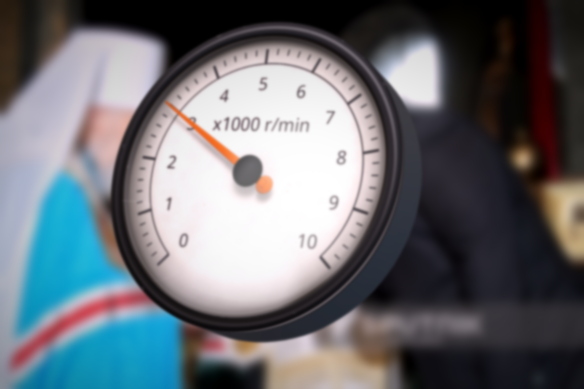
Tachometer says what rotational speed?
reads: 3000 rpm
